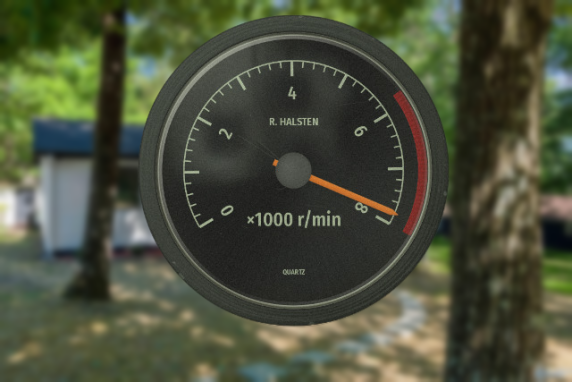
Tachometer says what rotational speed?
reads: 7800 rpm
